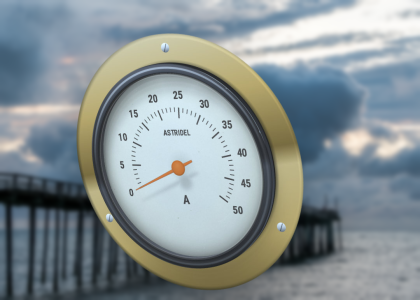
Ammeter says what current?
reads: 0 A
